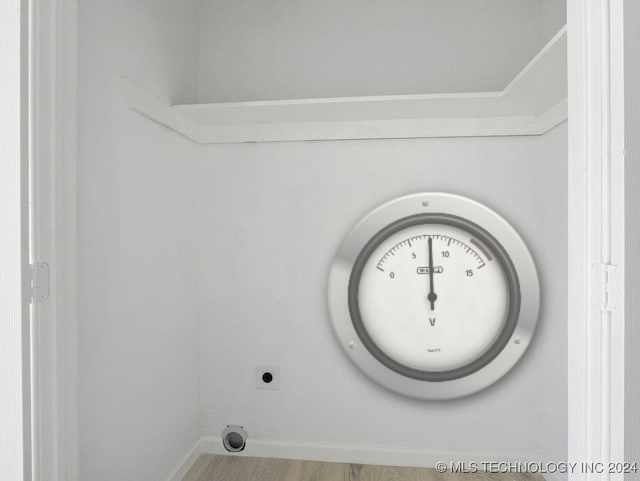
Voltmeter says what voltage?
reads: 7.5 V
